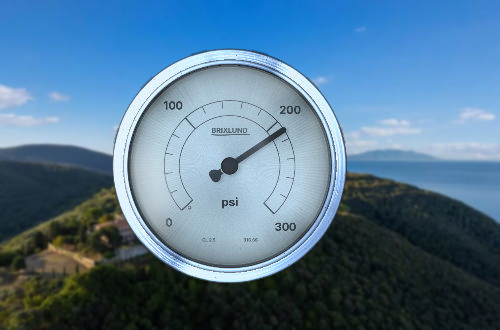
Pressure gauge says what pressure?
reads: 210 psi
